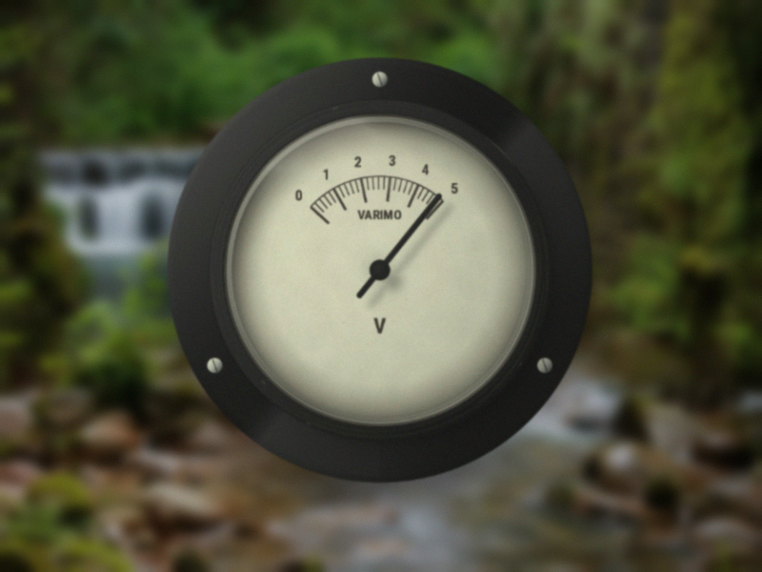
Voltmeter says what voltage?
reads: 4.8 V
